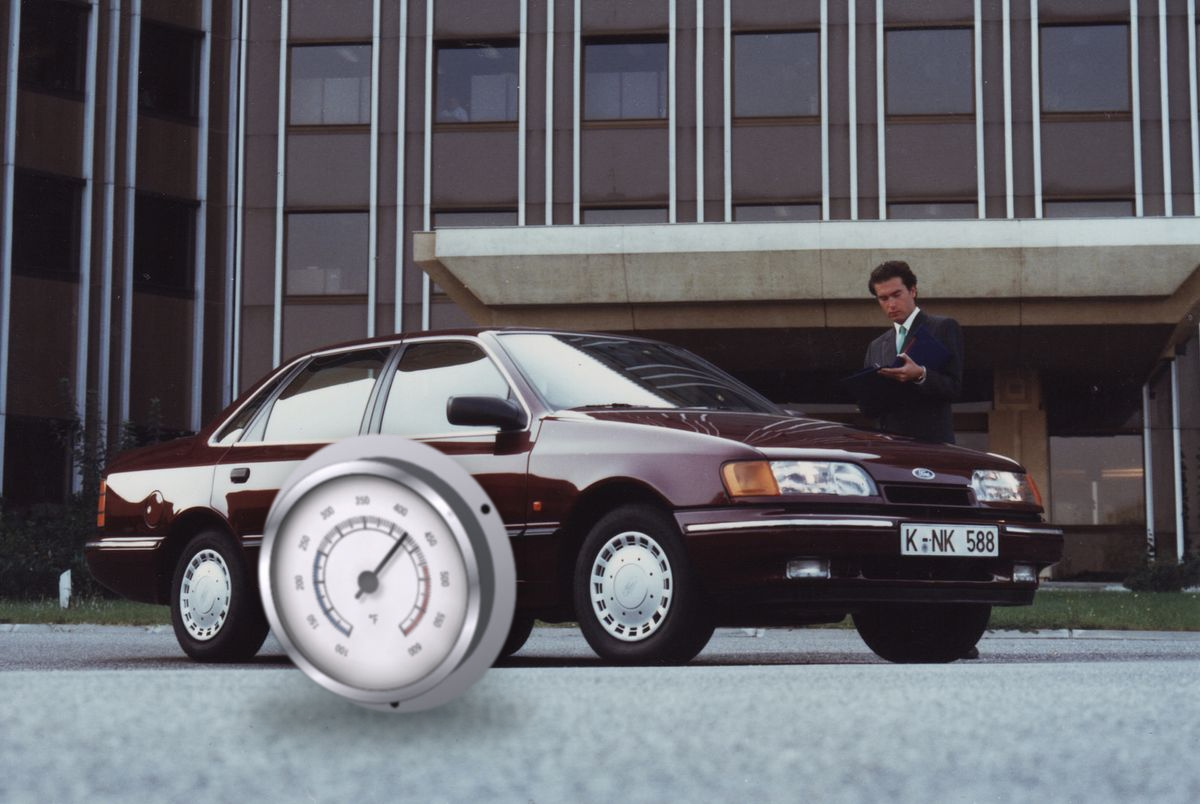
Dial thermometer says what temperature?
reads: 425 °F
